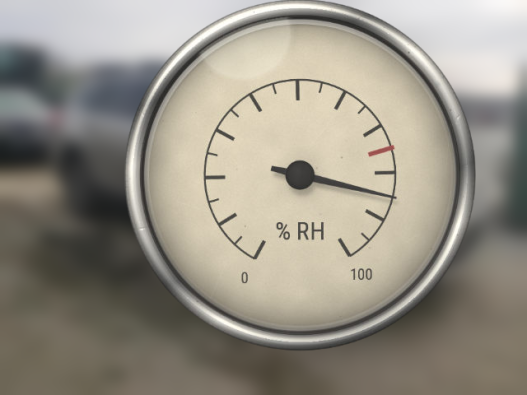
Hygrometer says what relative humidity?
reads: 85 %
